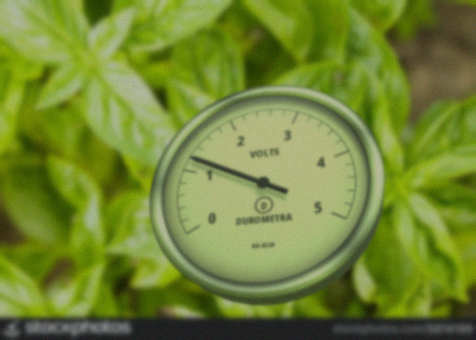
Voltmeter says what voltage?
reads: 1.2 V
